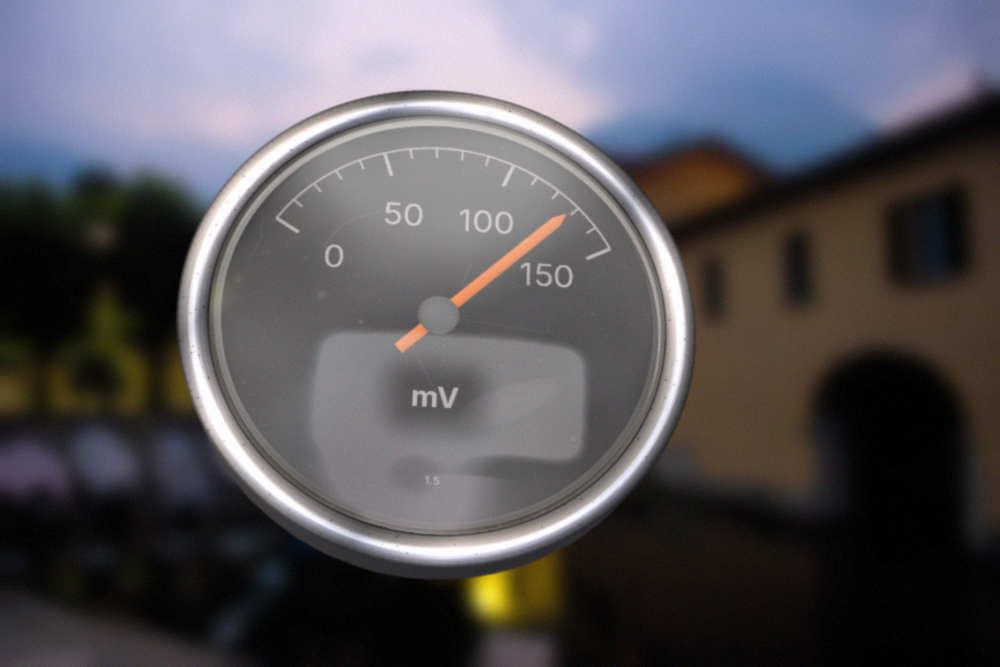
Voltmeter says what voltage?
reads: 130 mV
